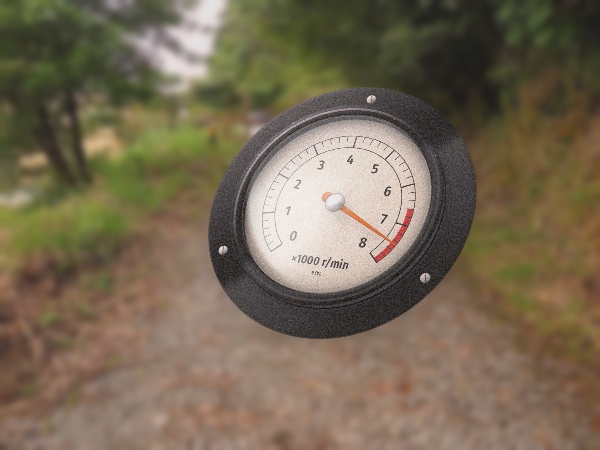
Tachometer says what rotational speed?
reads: 7500 rpm
